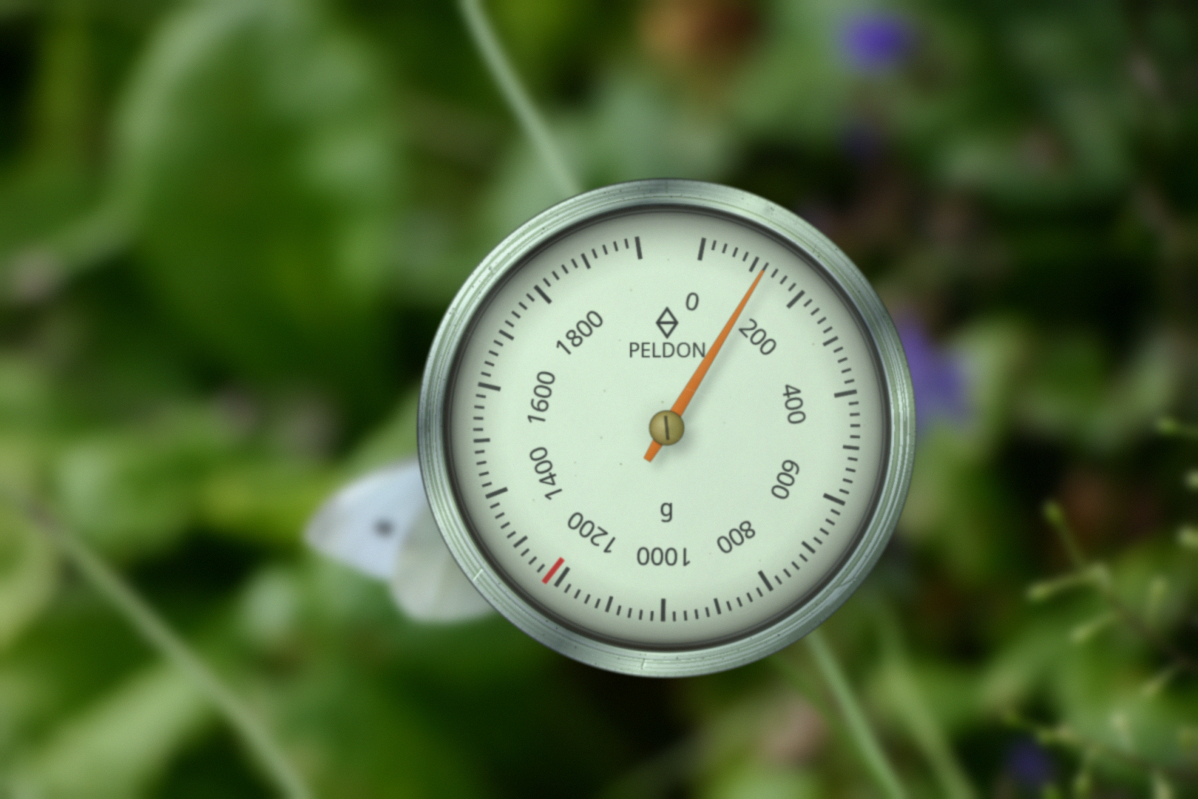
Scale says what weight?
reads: 120 g
